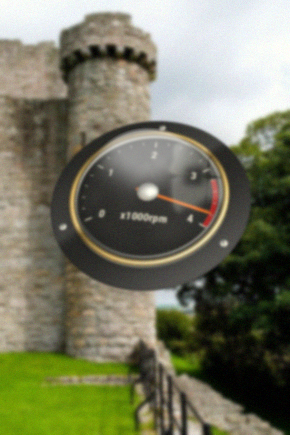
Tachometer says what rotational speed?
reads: 3800 rpm
